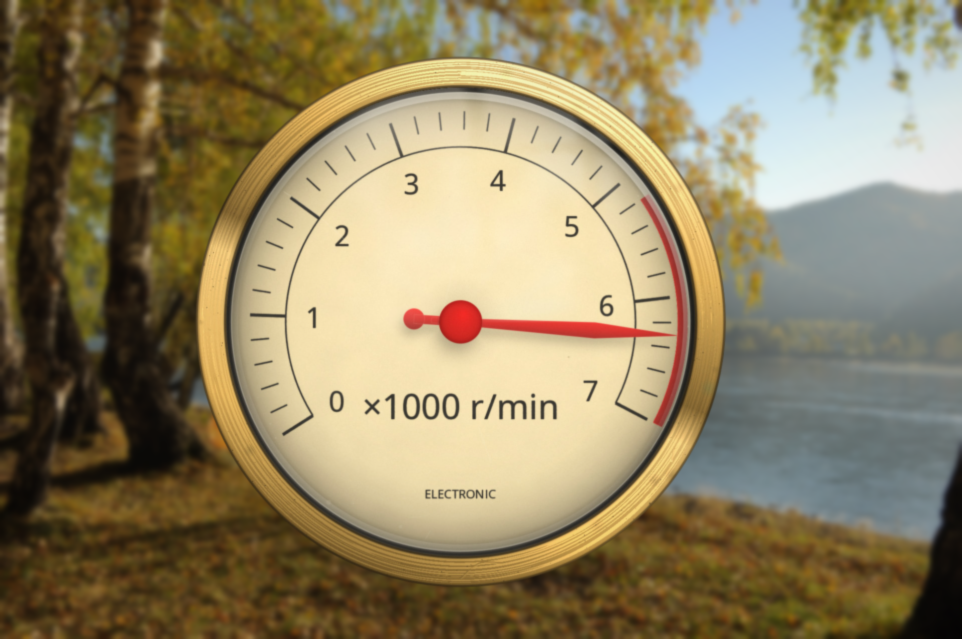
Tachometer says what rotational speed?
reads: 6300 rpm
